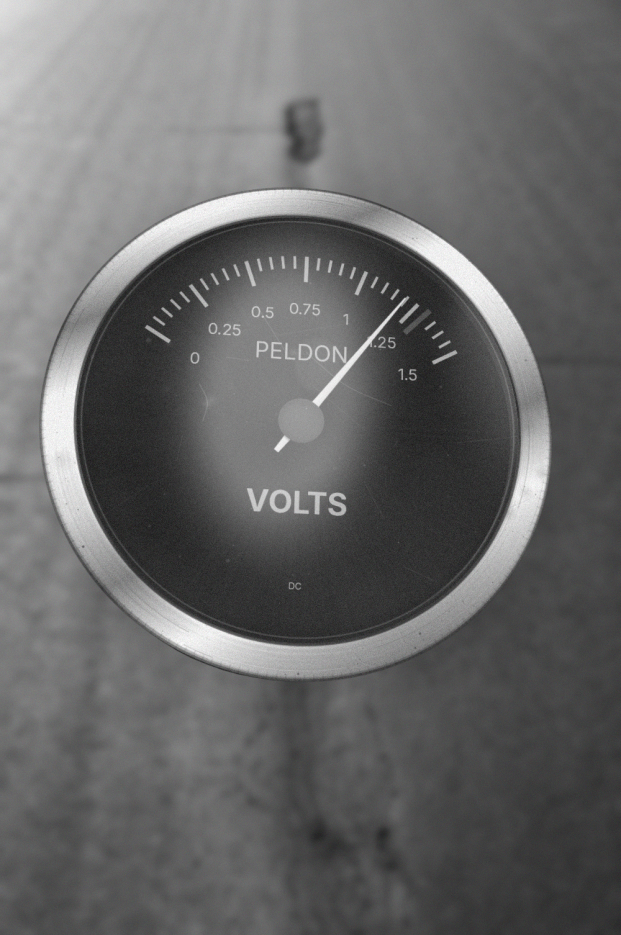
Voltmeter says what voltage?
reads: 1.2 V
